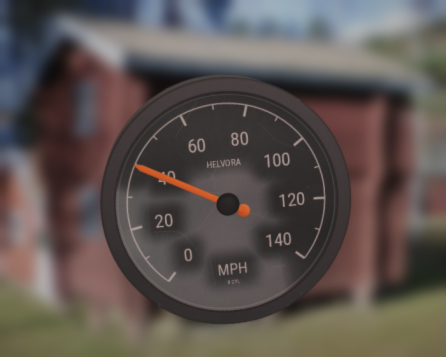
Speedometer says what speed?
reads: 40 mph
